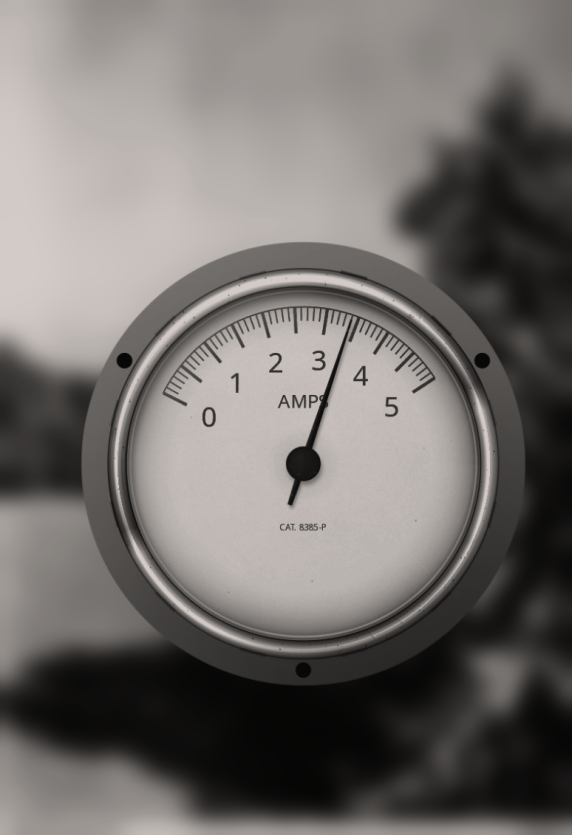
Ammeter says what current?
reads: 3.4 A
